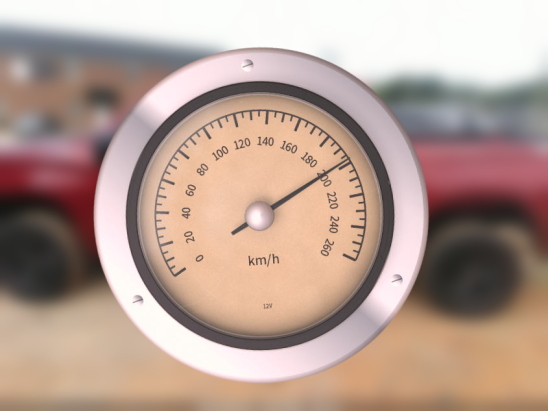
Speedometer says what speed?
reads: 197.5 km/h
